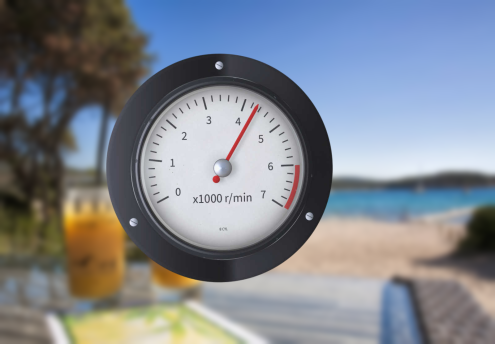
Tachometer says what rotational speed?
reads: 4300 rpm
